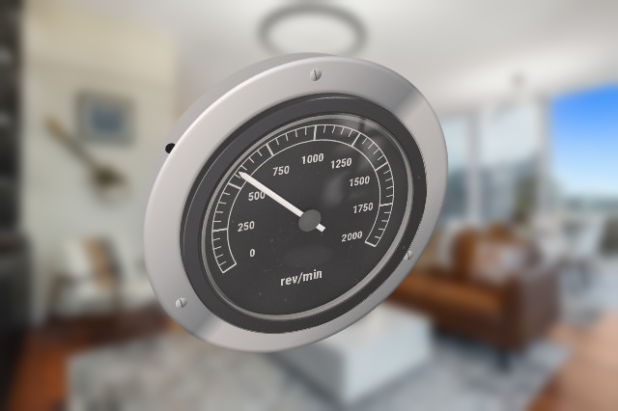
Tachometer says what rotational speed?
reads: 575 rpm
